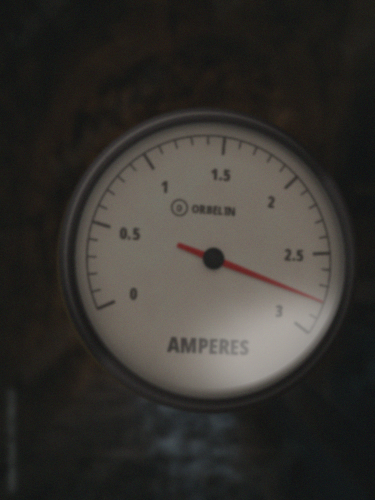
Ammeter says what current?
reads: 2.8 A
